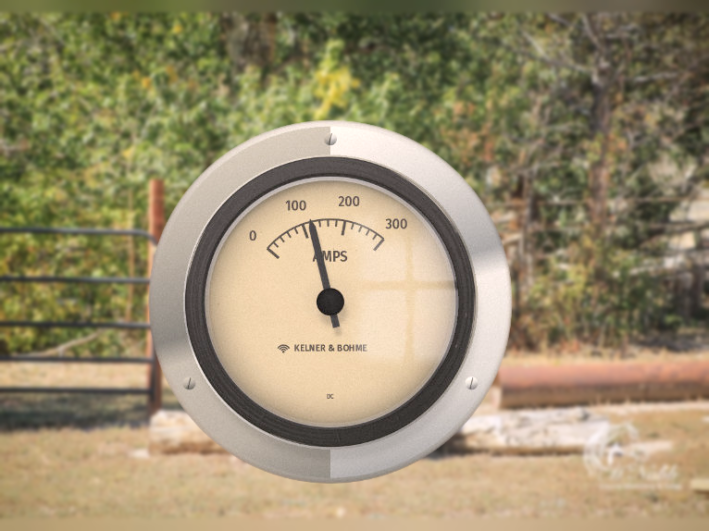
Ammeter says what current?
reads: 120 A
